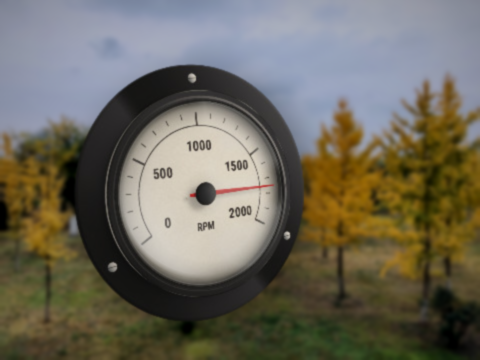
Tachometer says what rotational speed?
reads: 1750 rpm
